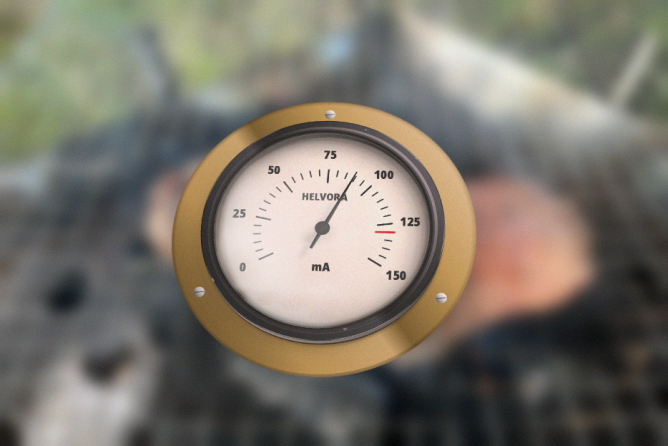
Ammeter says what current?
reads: 90 mA
